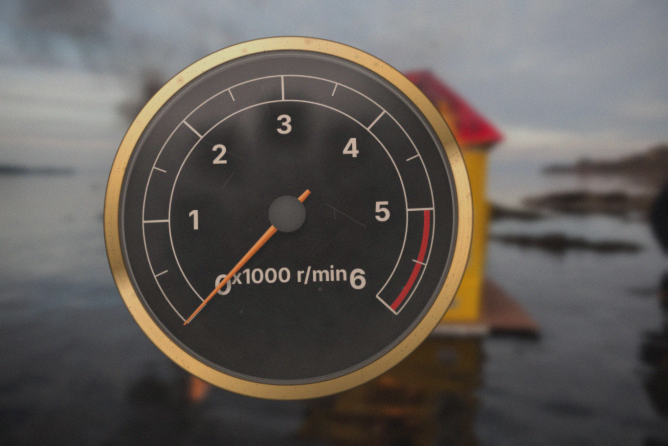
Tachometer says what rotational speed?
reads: 0 rpm
